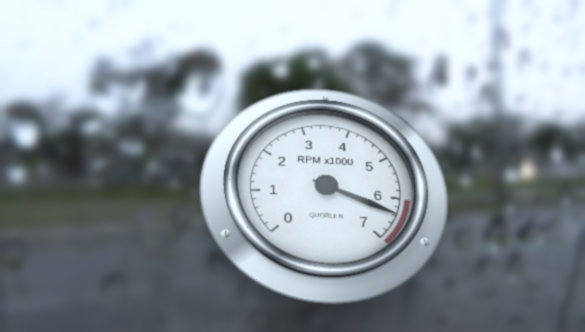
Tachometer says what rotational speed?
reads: 6400 rpm
